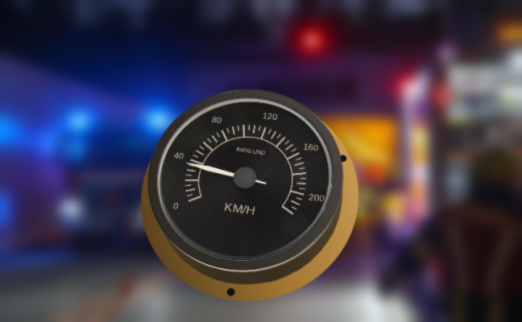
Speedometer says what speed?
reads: 35 km/h
